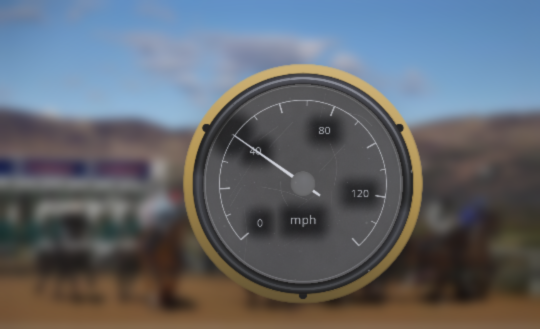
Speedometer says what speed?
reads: 40 mph
